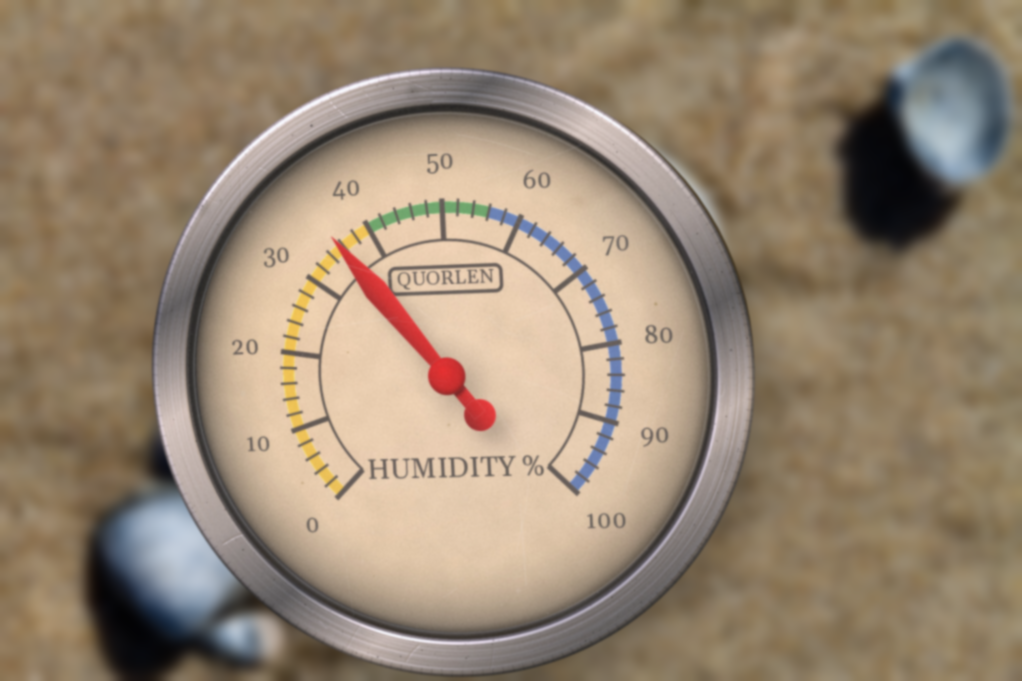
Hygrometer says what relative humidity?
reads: 36 %
